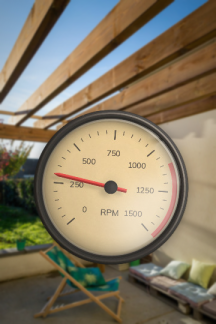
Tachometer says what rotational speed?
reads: 300 rpm
